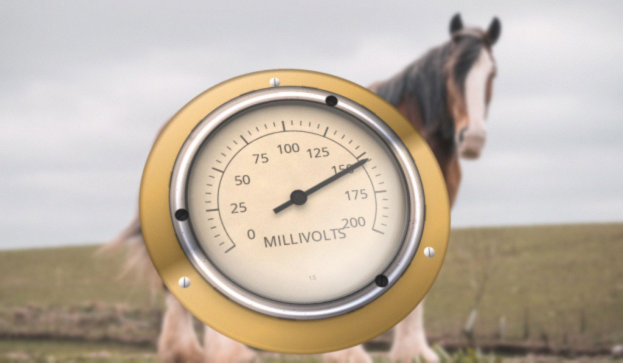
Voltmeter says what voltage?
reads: 155 mV
